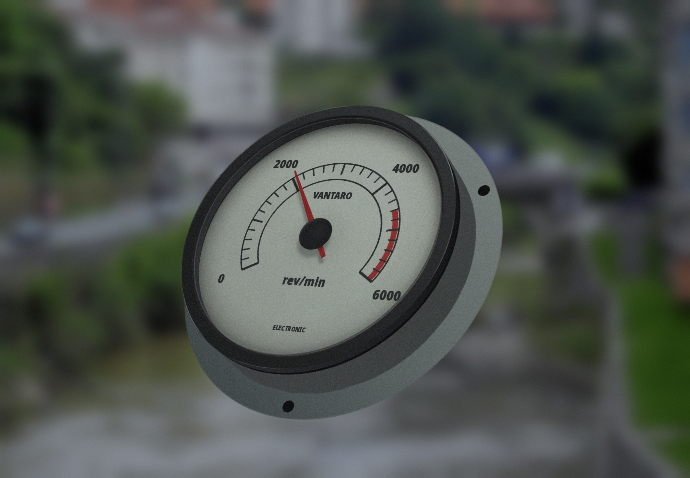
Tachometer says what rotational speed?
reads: 2100 rpm
